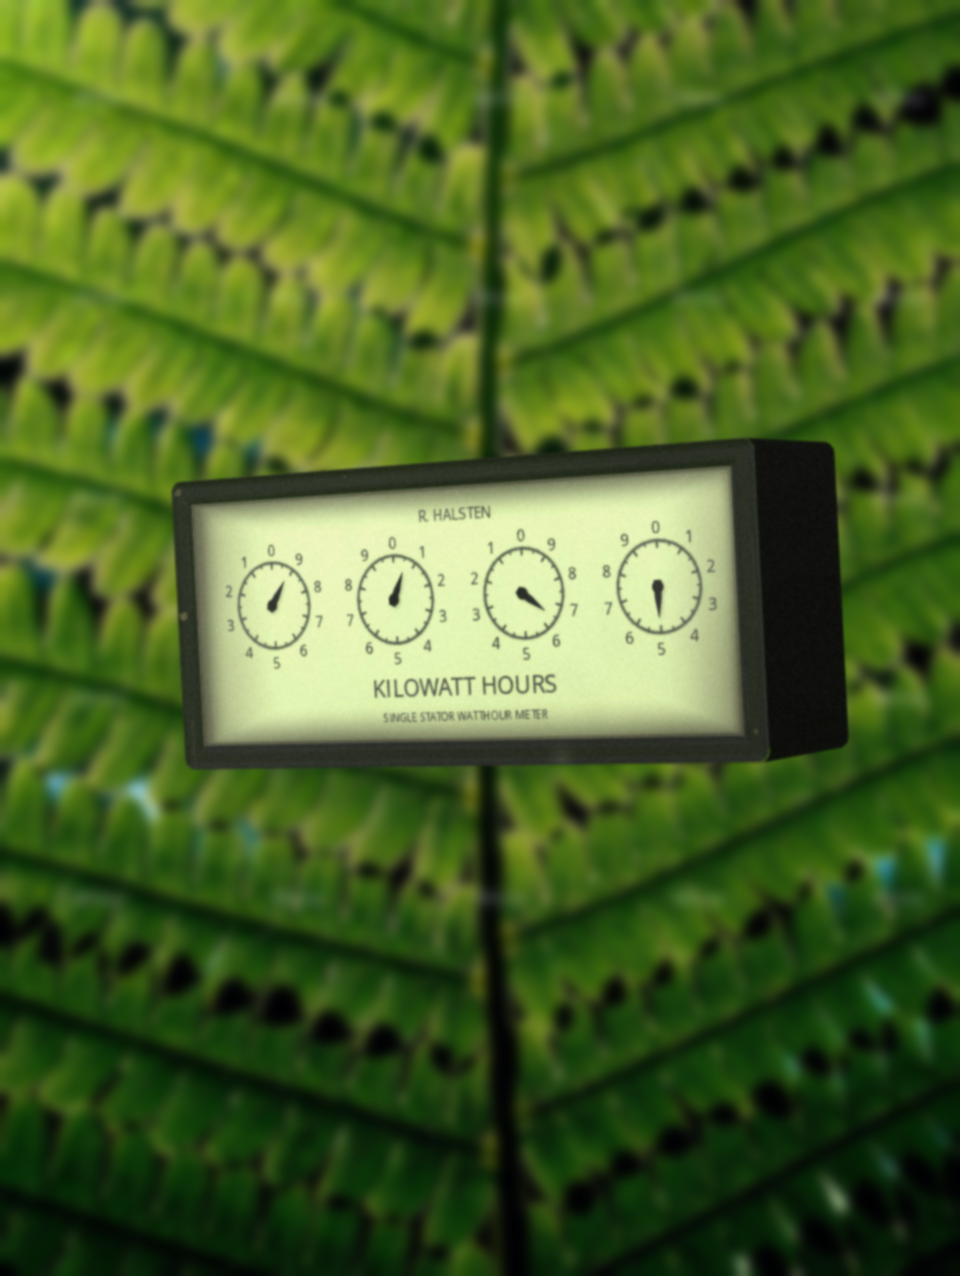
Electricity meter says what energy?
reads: 9065 kWh
